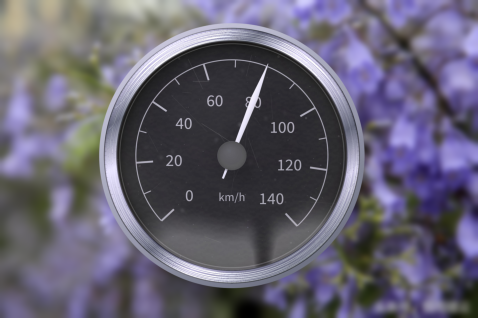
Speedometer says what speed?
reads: 80 km/h
